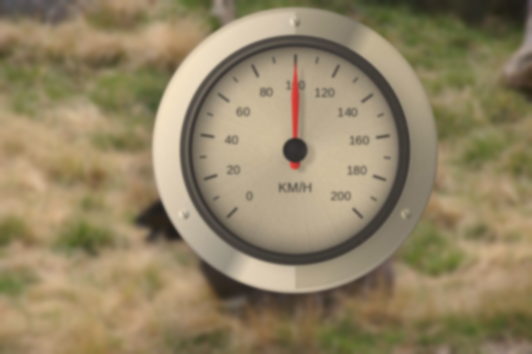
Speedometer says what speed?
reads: 100 km/h
